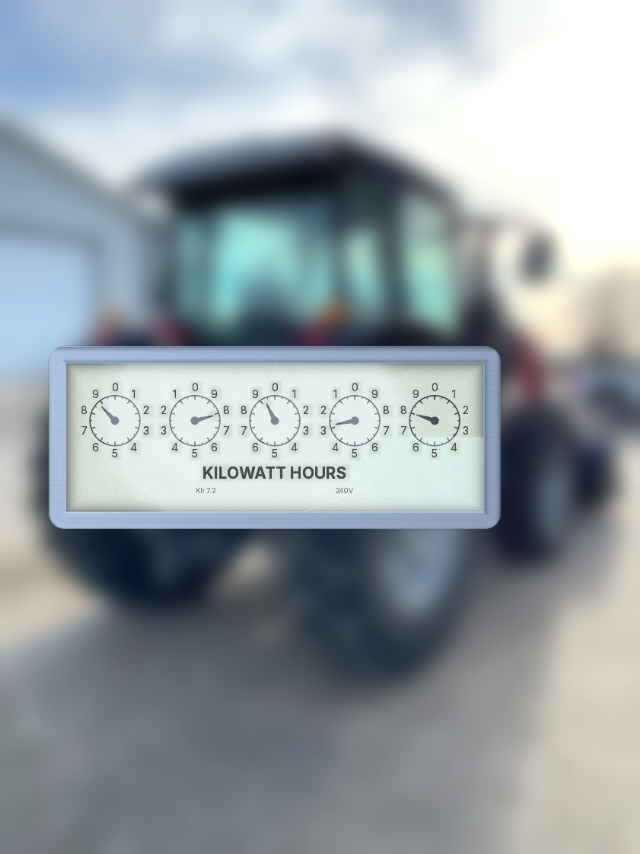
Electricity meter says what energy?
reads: 87928 kWh
